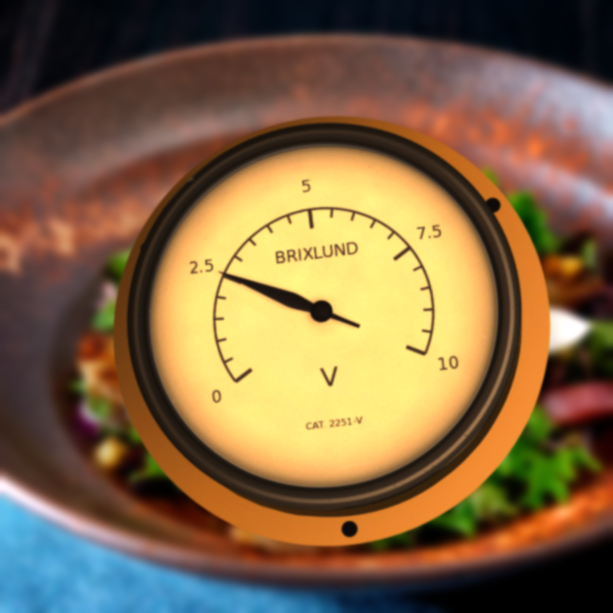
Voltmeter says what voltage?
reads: 2.5 V
